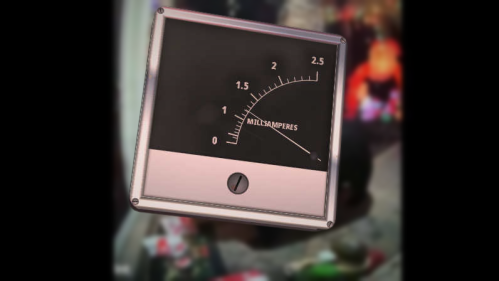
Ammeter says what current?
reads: 1.2 mA
